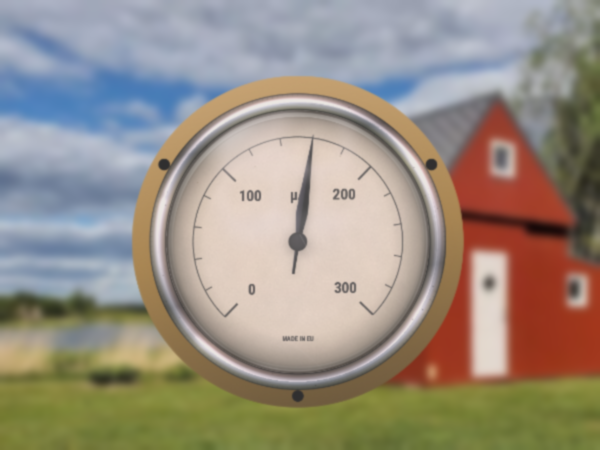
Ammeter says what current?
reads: 160 µA
